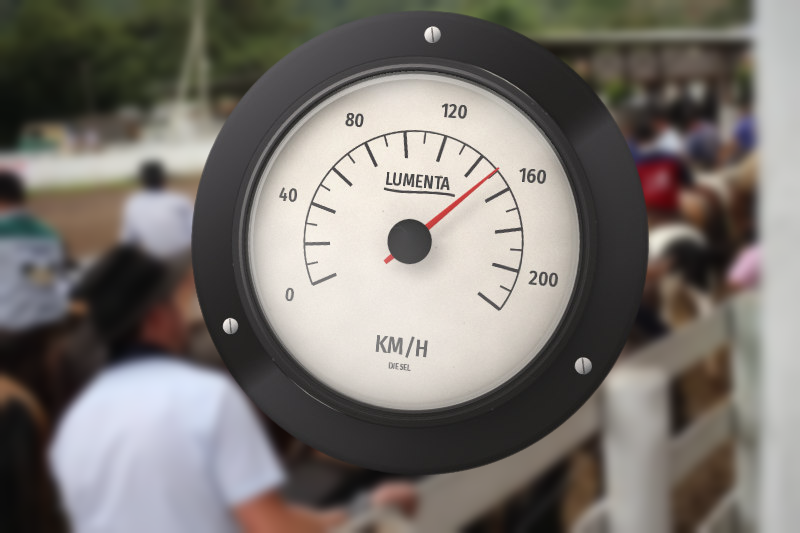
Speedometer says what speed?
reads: 150 km/h
